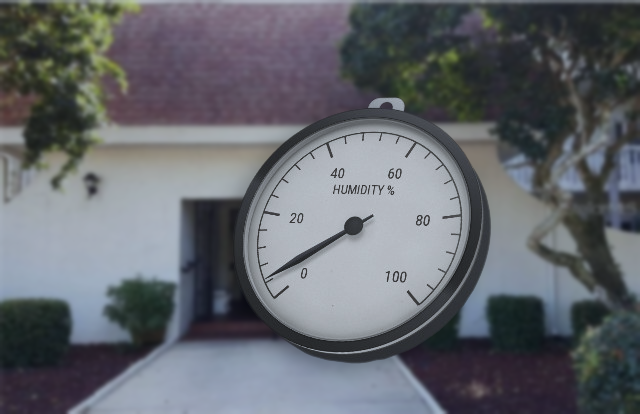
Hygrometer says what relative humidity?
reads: 4 %
